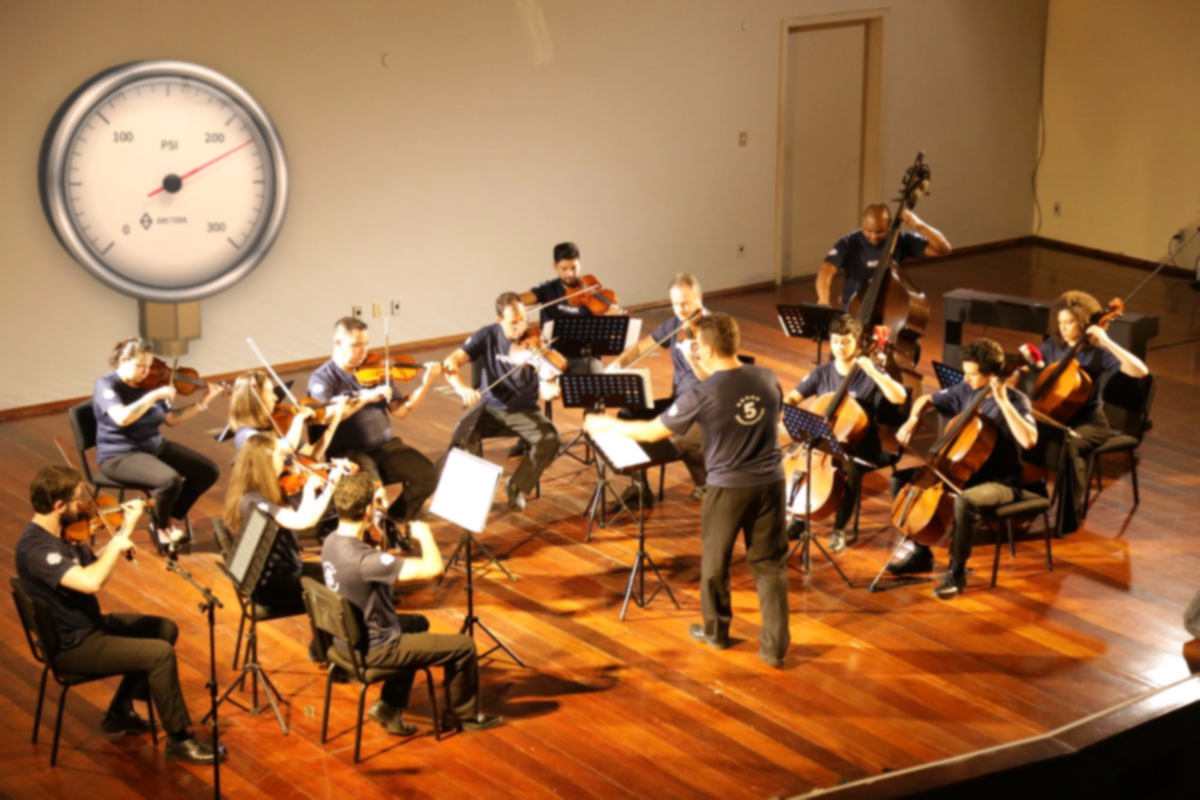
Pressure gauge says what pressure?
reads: 220 psi
